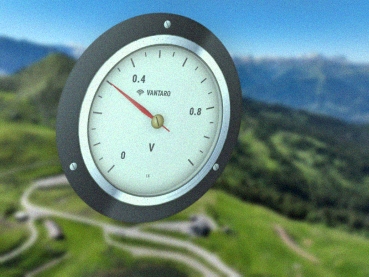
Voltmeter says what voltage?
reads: 0.3 V
